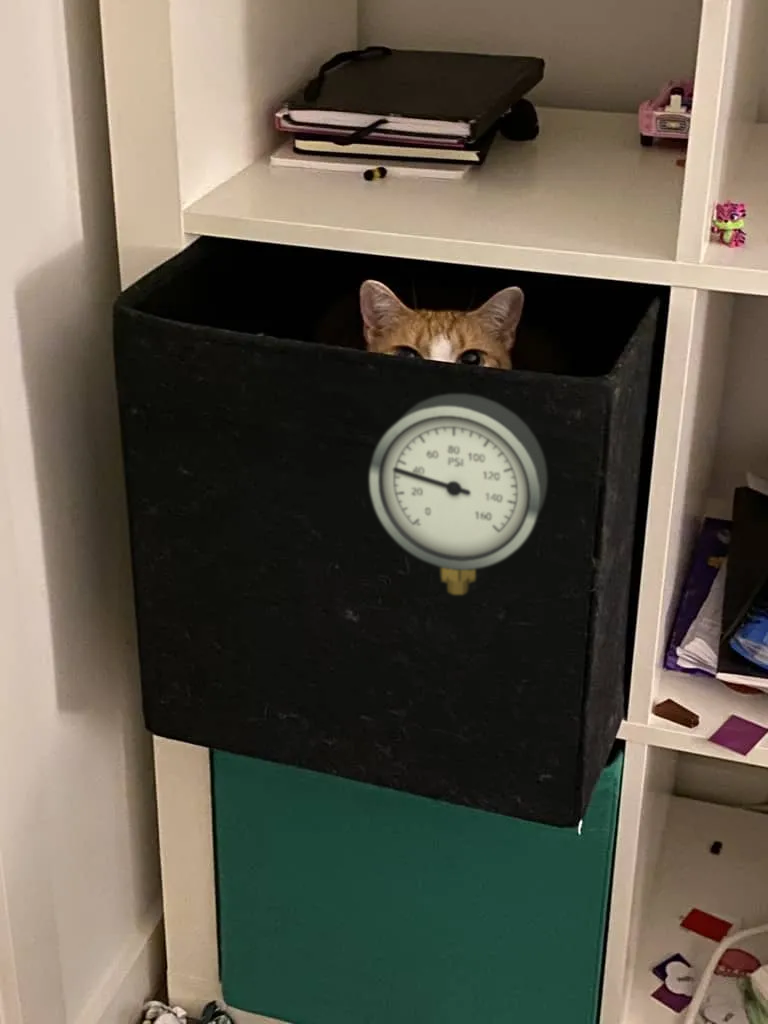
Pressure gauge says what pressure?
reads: 35 psi
